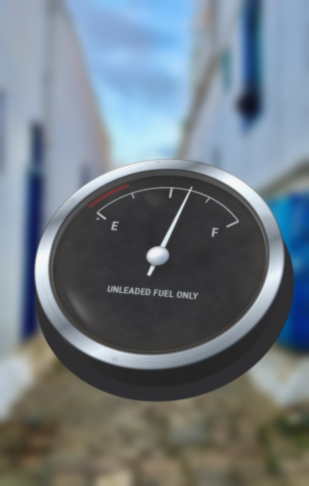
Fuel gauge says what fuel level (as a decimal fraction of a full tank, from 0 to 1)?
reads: 0.625
